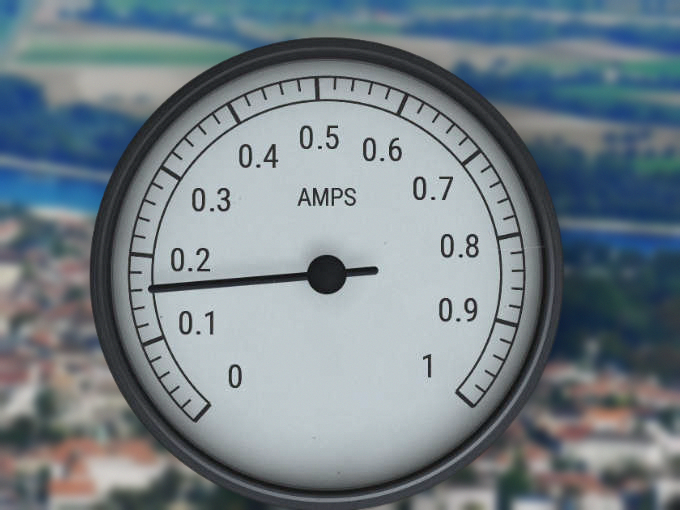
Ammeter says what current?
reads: 0.16 A
